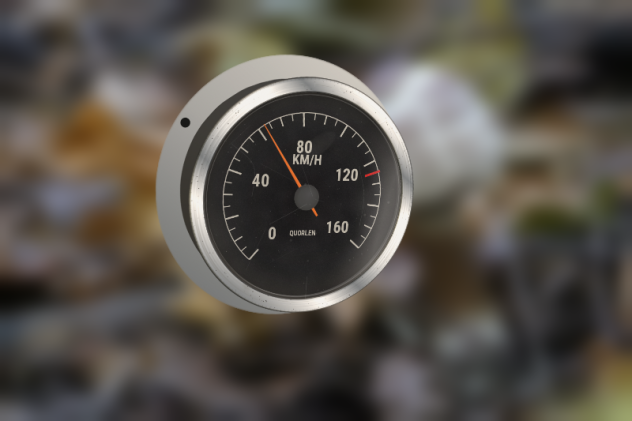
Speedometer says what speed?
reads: 62.5 km/h
